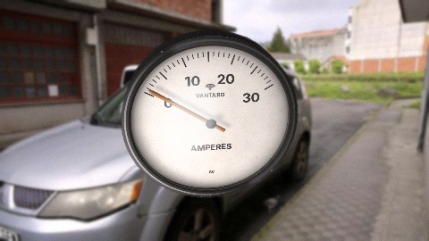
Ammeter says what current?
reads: 1 A
